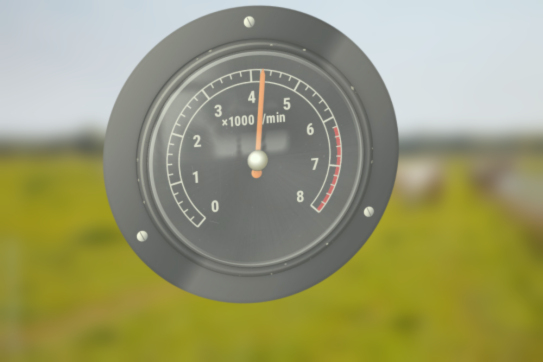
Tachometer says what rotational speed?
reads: 4200 rpm
